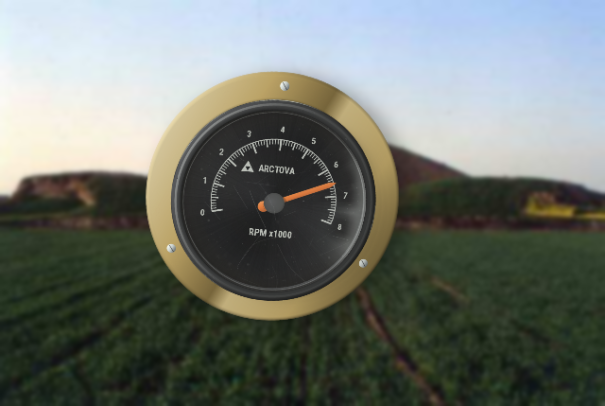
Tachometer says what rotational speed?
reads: 6500 rpm
